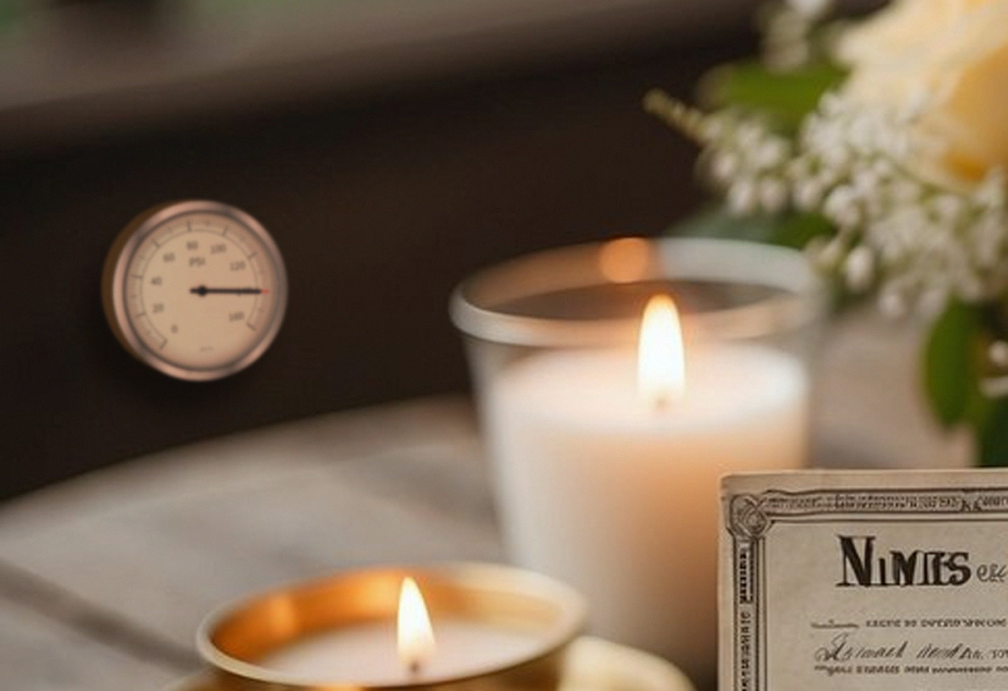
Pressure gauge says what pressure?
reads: 140 psi
